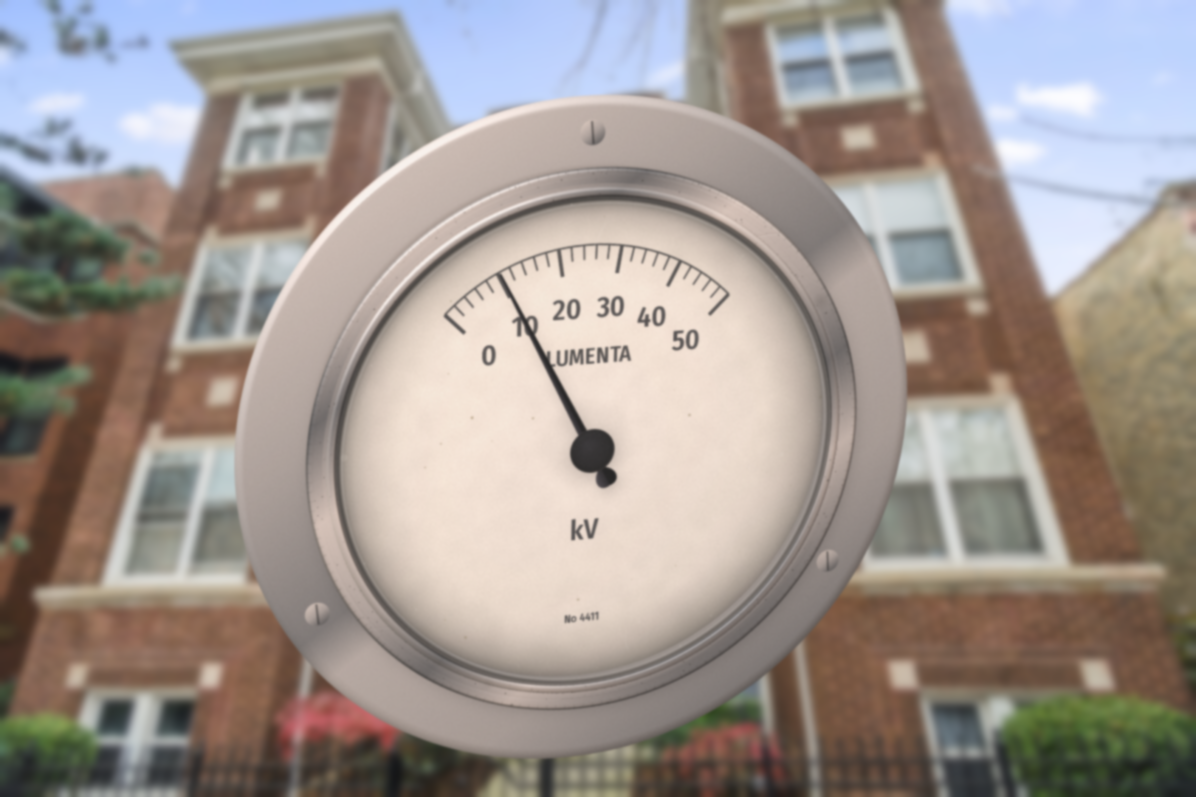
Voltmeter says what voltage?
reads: 10 kV
